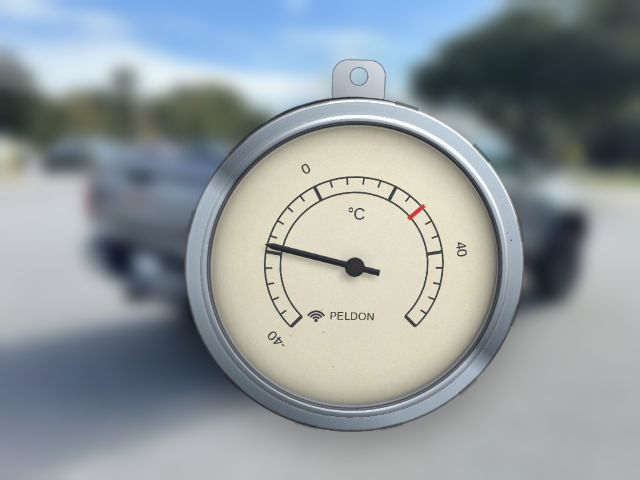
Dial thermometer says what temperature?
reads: -18 °C
